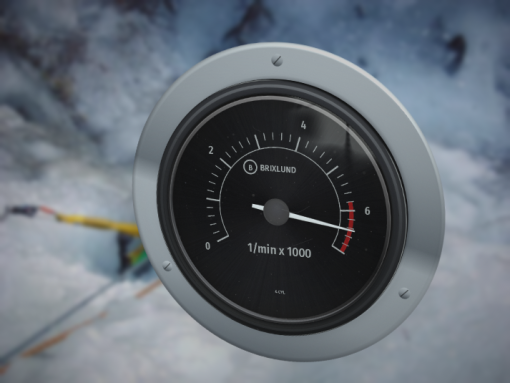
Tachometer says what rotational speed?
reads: 6400 rpm
